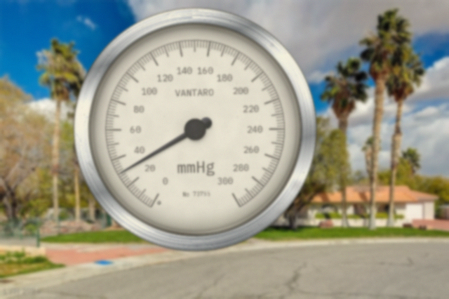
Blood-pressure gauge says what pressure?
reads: 30 mmHg
